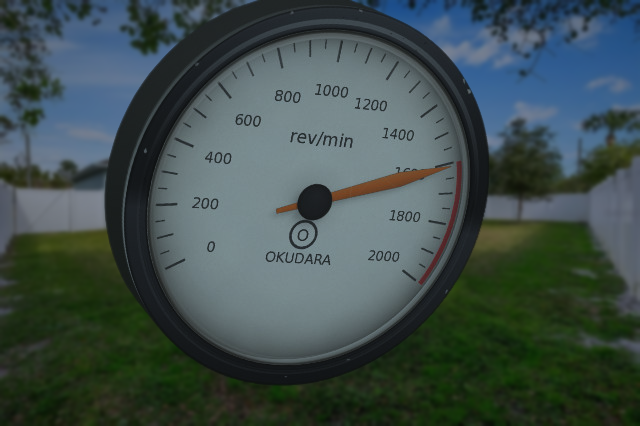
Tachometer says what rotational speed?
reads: 1600 rpm
